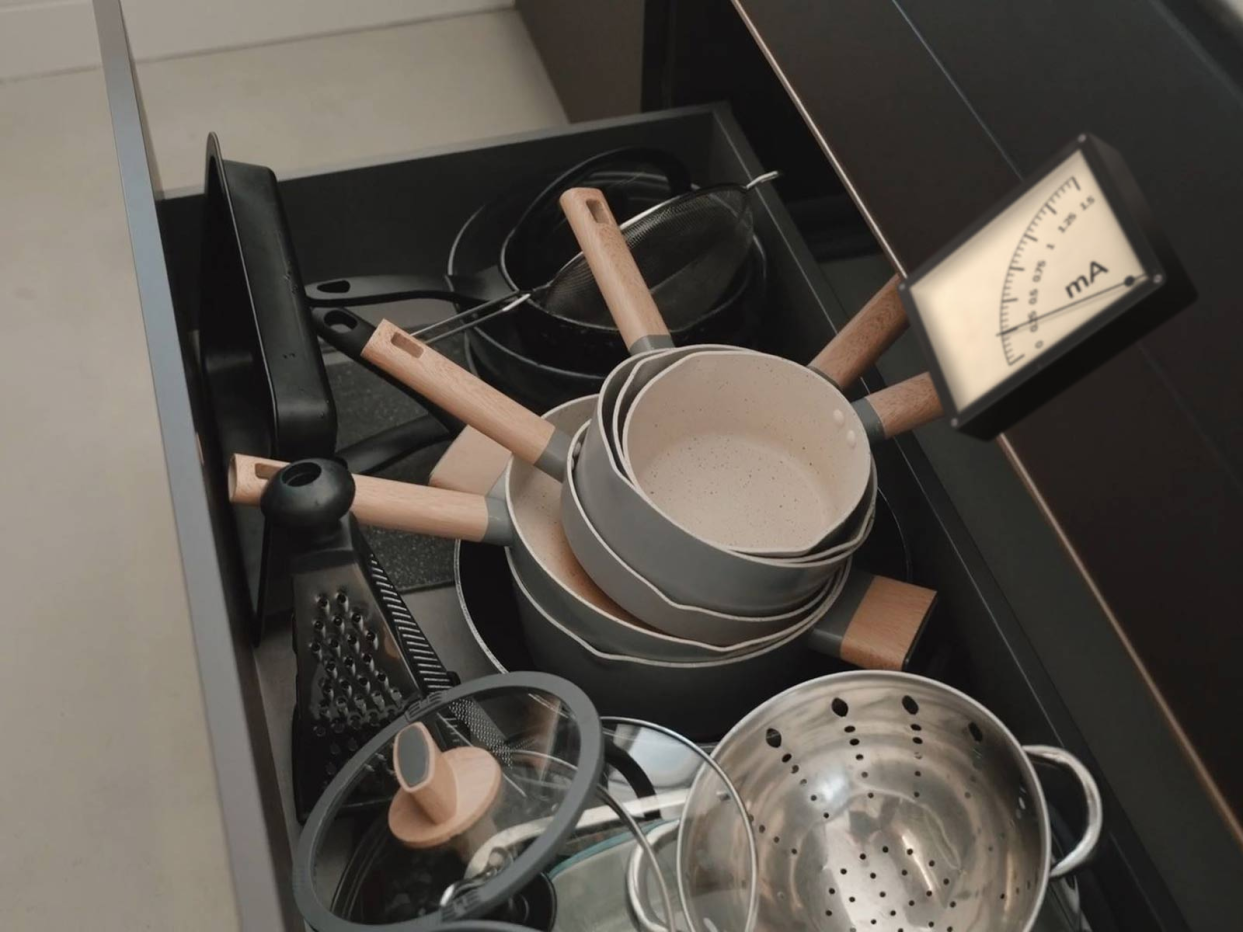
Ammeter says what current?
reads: 0.25 mA
